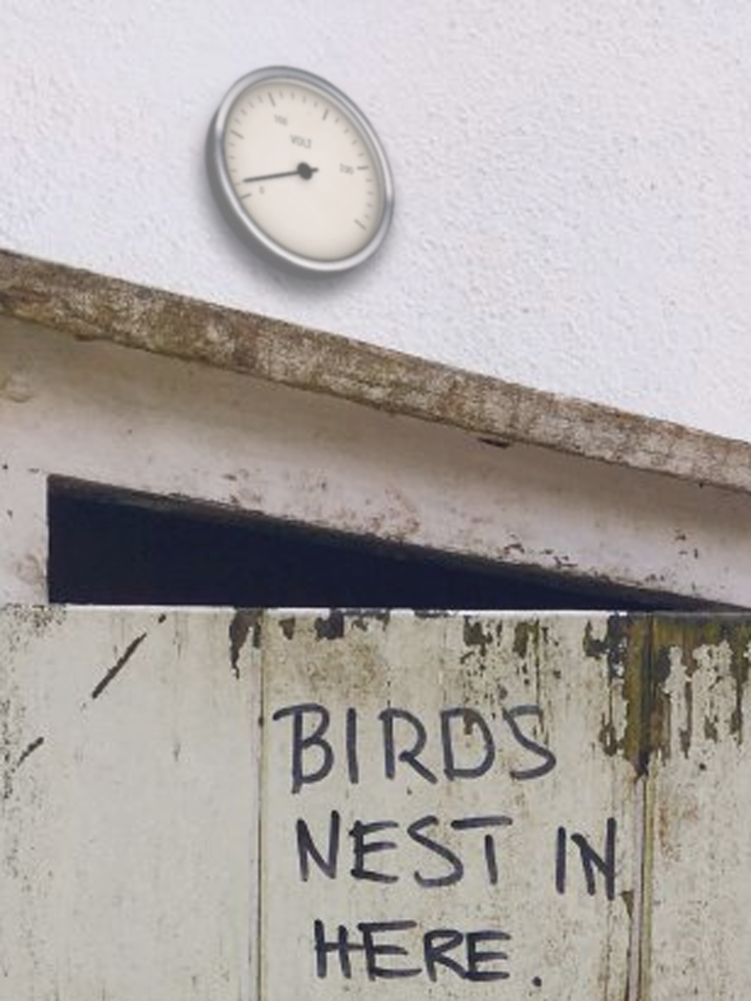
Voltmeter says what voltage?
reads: 10 V
